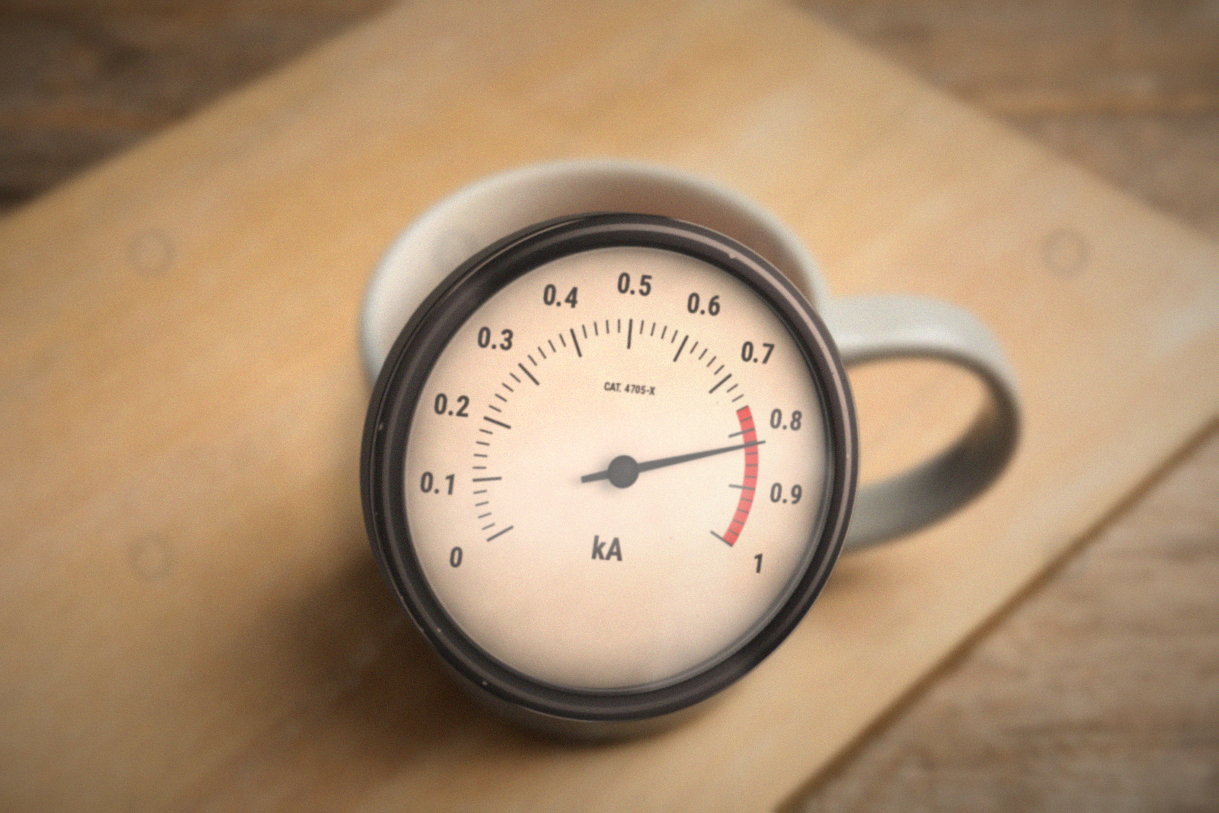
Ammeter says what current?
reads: 0.82 kA
